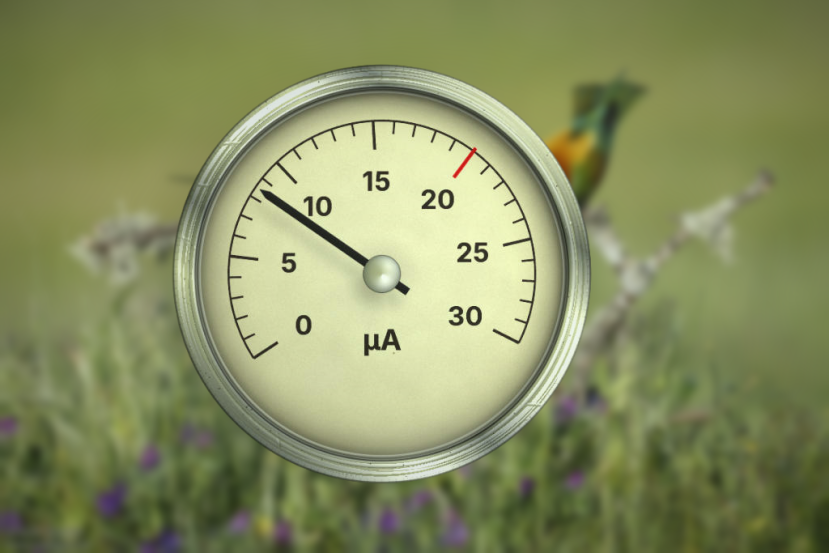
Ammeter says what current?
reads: 8.5 µA
